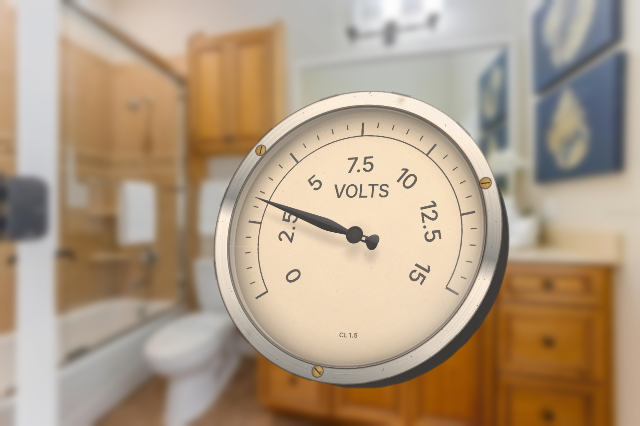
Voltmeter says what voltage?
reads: 3.25 V
